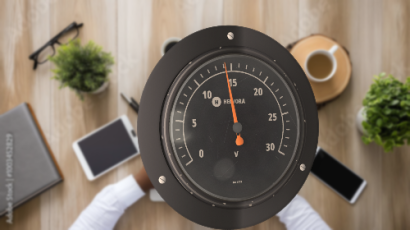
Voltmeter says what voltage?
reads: 14 V
